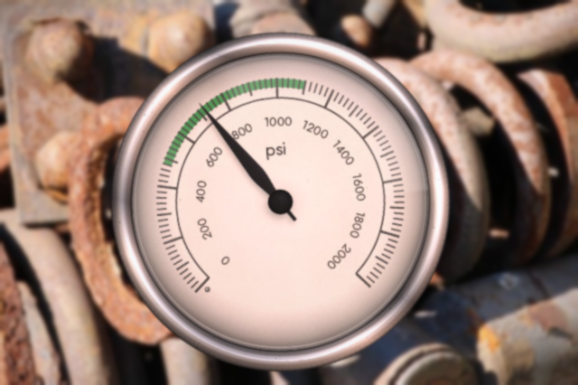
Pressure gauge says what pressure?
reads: 720 psi
